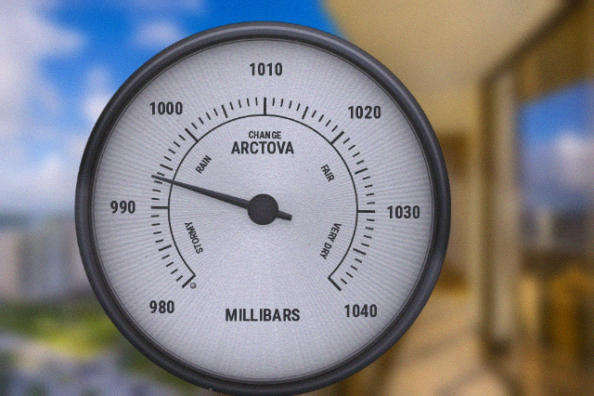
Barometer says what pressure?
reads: 993.5 mbar
